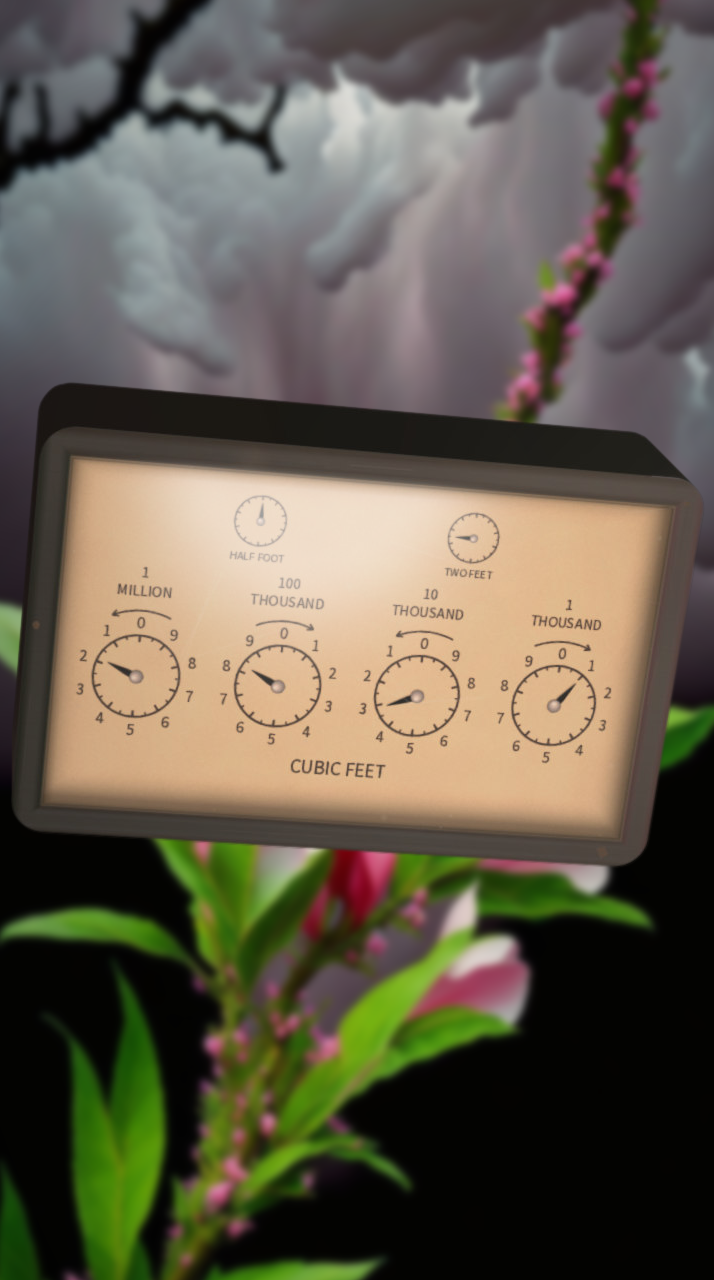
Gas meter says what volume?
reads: 183100 ft³
